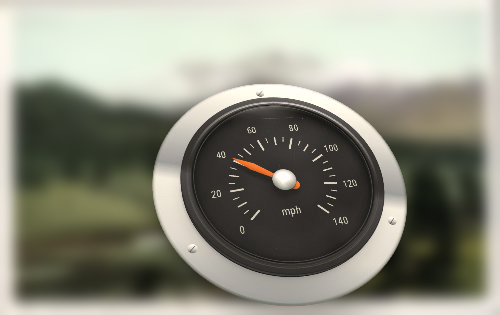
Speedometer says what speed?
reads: 40 mph
